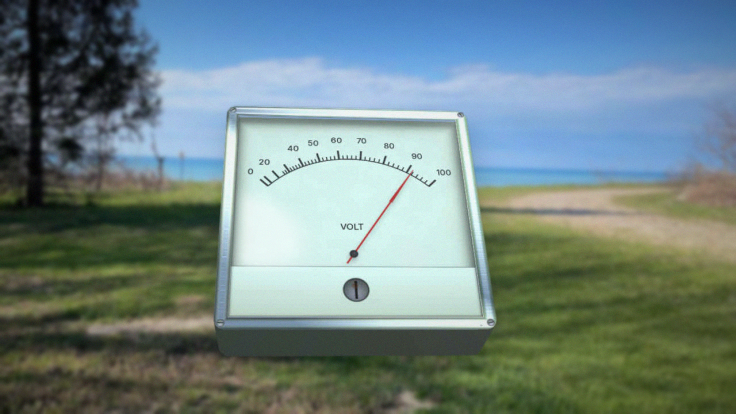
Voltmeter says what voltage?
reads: 92 V
